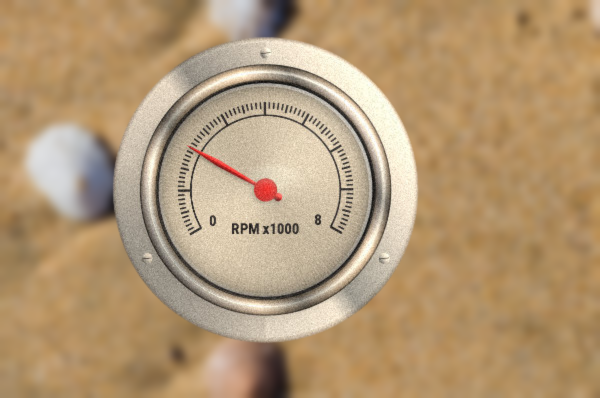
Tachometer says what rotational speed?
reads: 2000 rpm
